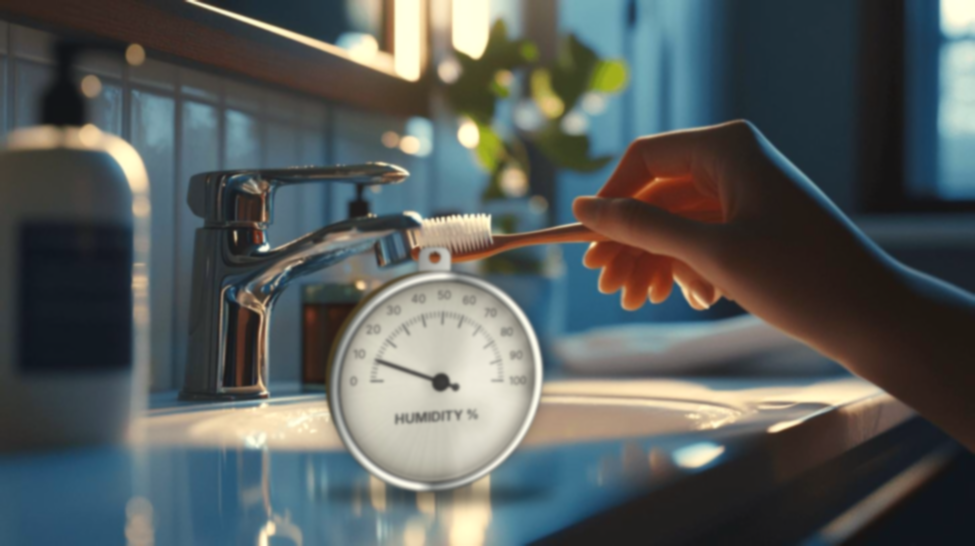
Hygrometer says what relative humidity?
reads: 10 %
